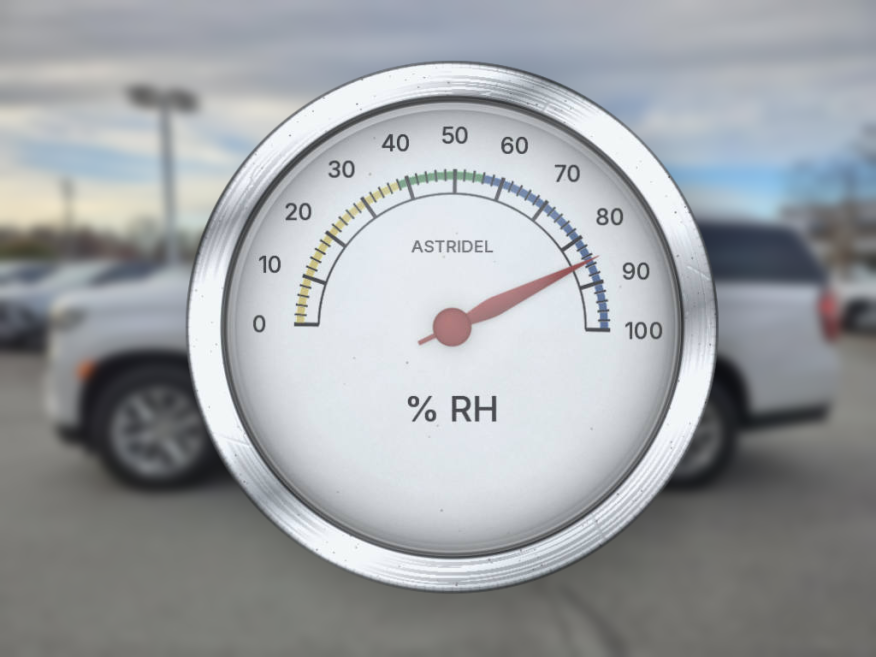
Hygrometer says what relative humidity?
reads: 85 %
